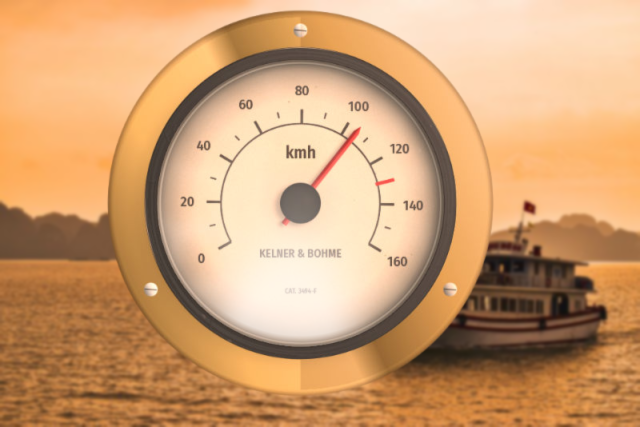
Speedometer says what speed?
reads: 105 km/h
